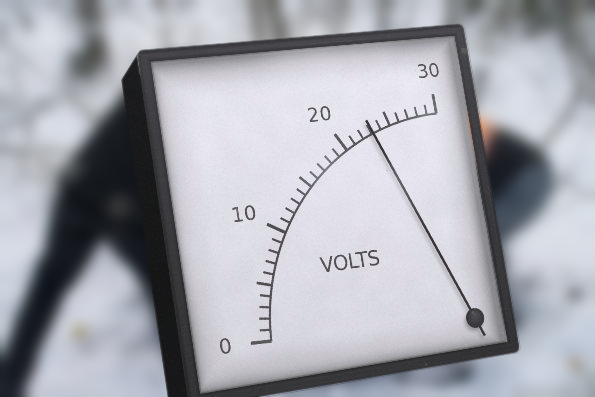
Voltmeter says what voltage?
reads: 23 V
